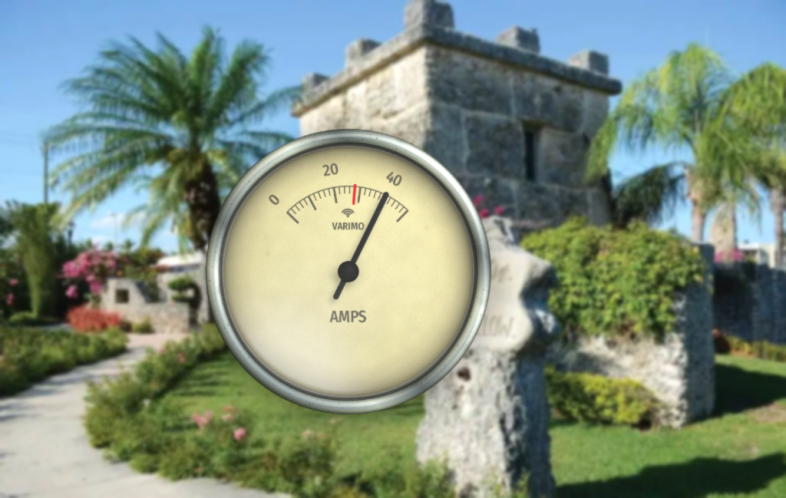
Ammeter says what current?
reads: 40 A
